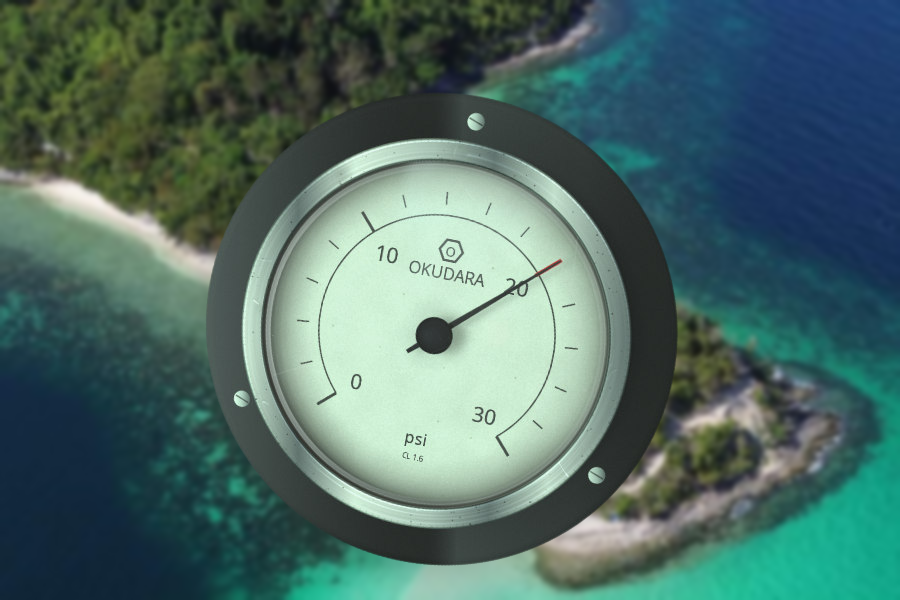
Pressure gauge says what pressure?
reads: 20 psi
